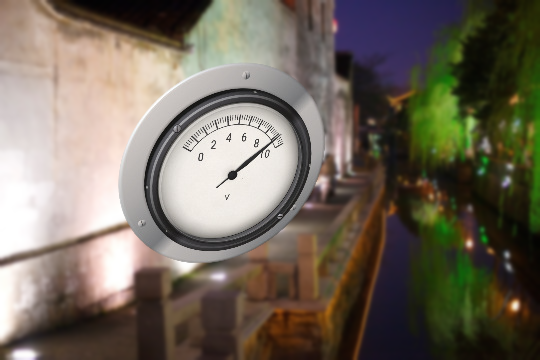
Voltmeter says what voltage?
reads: 9 V
